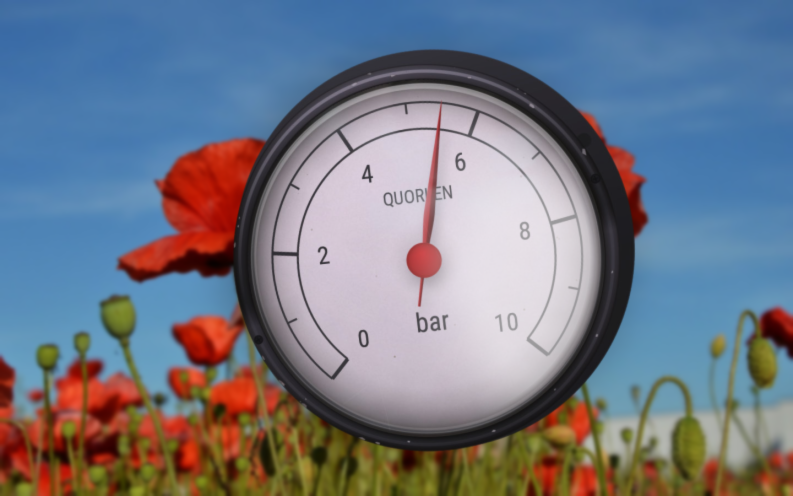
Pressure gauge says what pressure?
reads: 5.5 bar
